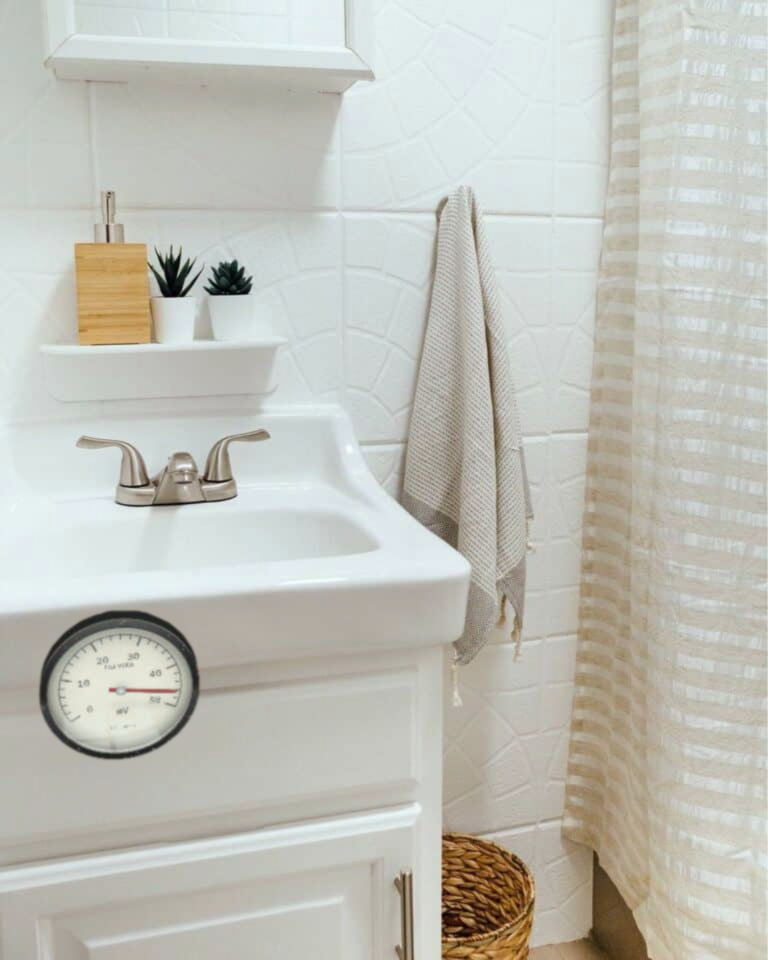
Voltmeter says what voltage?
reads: 46 mV
